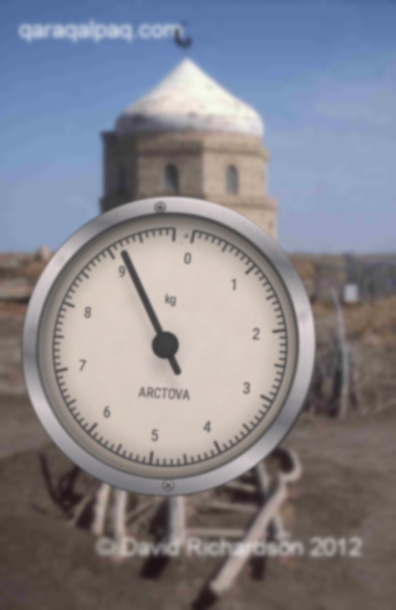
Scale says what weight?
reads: 9.2 kg
